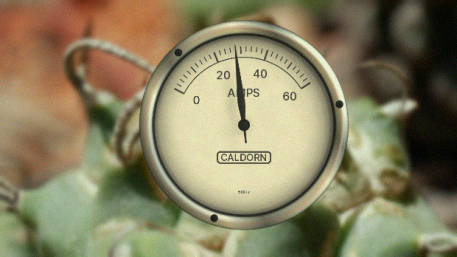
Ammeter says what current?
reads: 28 A
